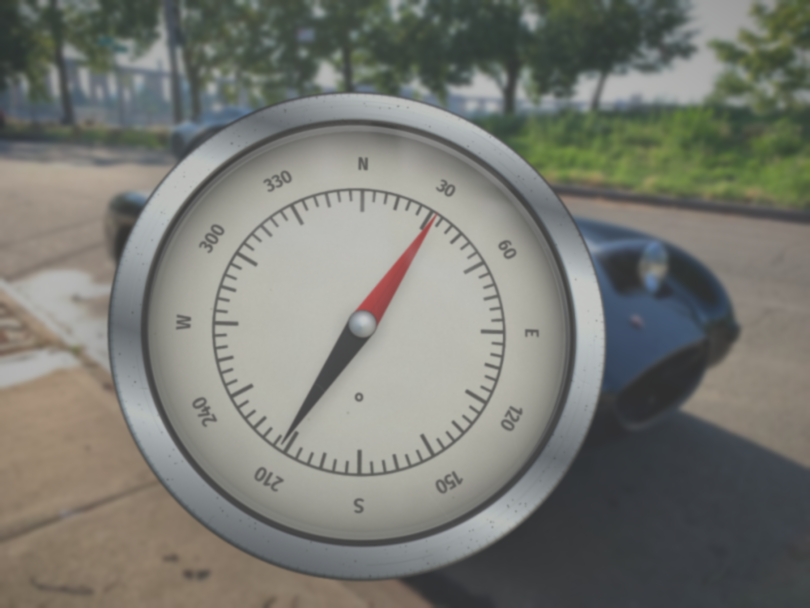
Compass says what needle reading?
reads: 32.5 °
